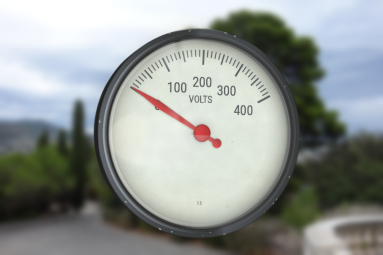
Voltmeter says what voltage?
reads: 0 V
